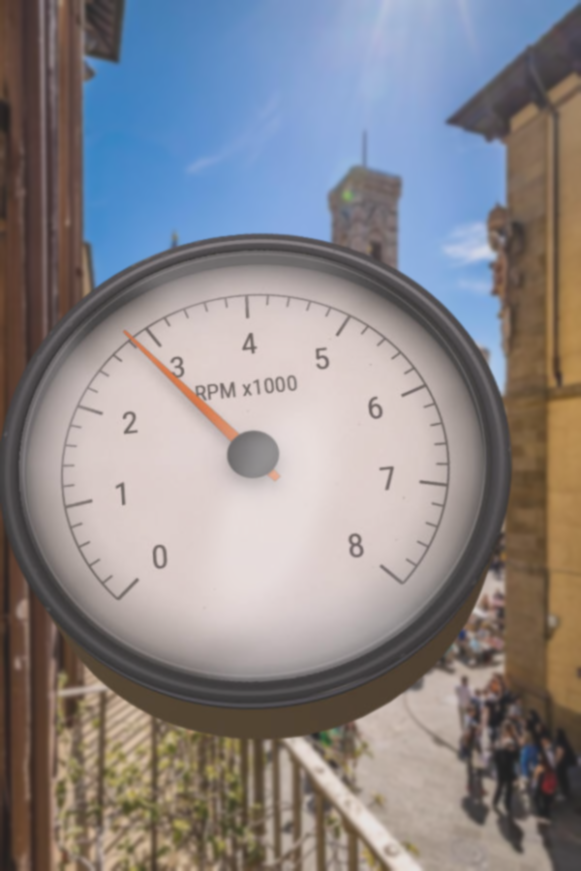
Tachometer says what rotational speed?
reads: 2800 rpm
